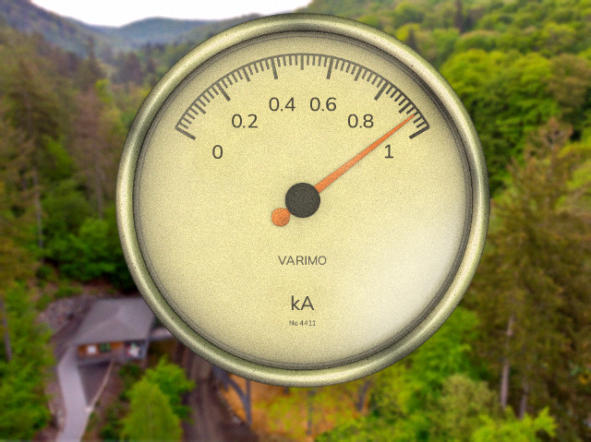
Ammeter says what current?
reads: 0.94 kA
